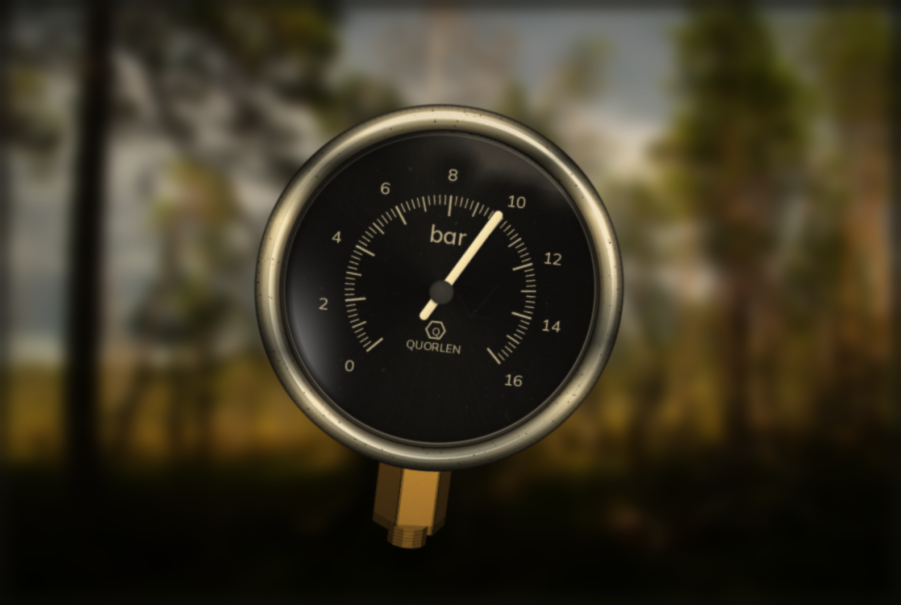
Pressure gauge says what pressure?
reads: 9.8 bar
